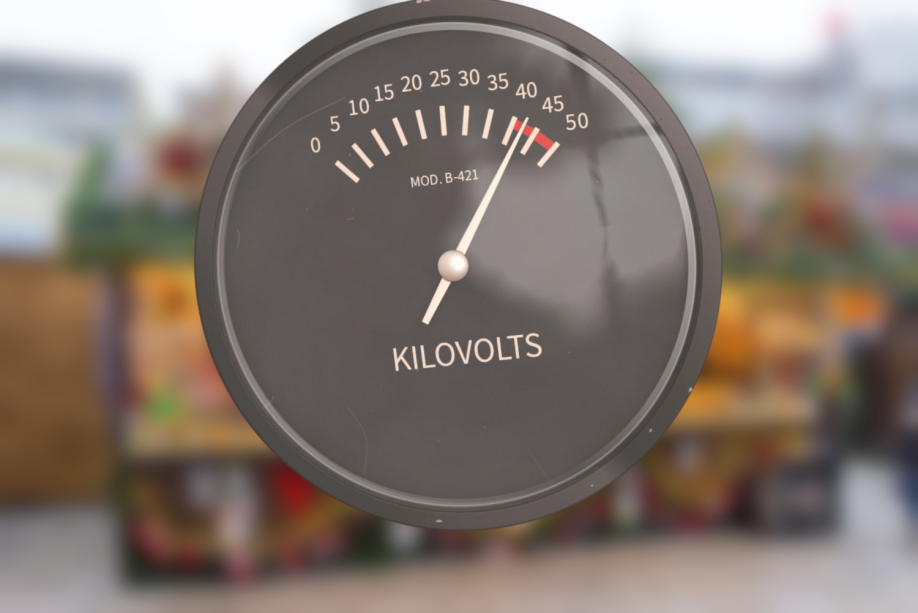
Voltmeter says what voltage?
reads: 42.5 kV
